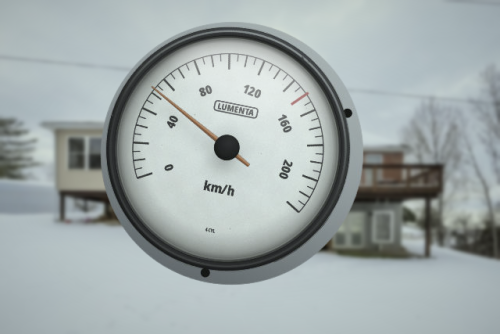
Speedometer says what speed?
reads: 52.5 km/h
